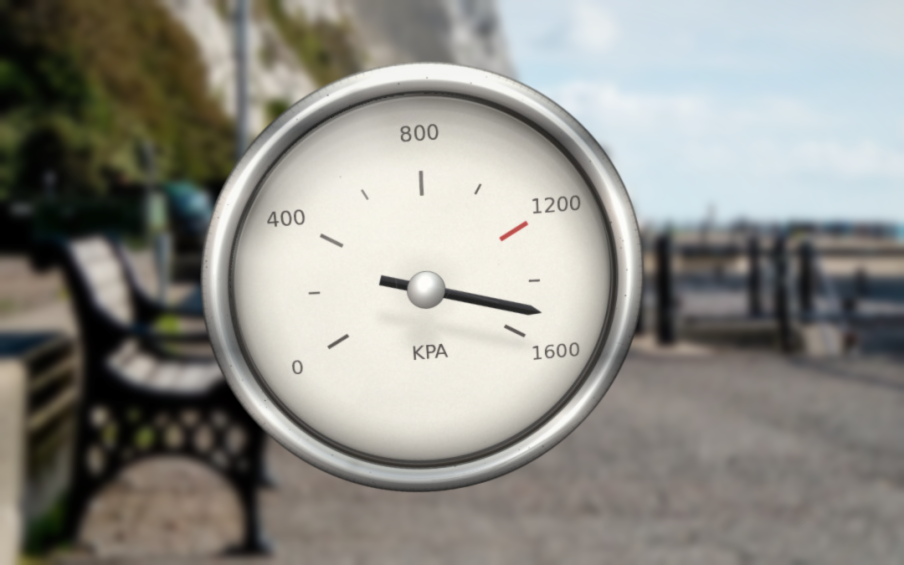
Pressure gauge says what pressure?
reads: 1500 kPa
